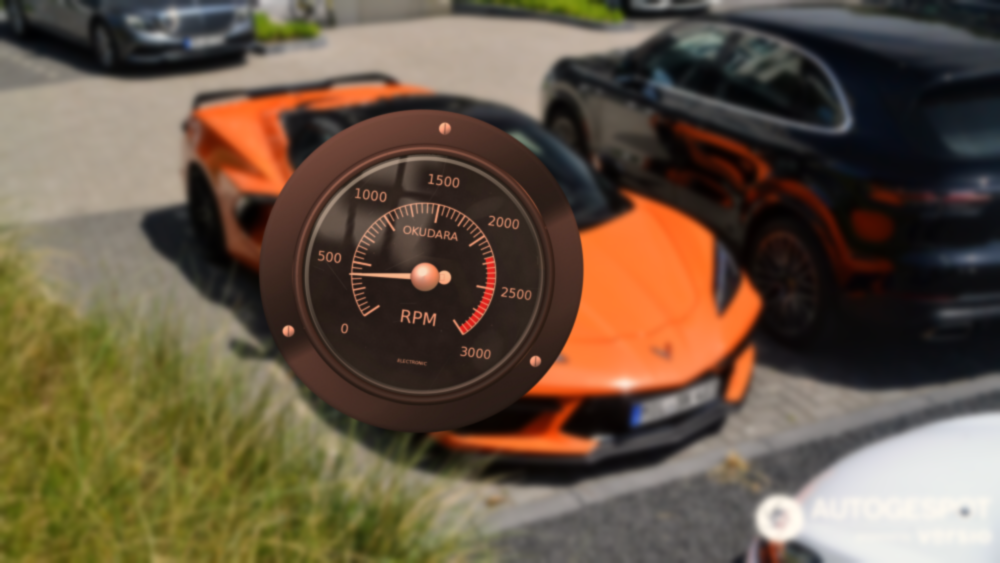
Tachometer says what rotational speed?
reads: 400 rpm
